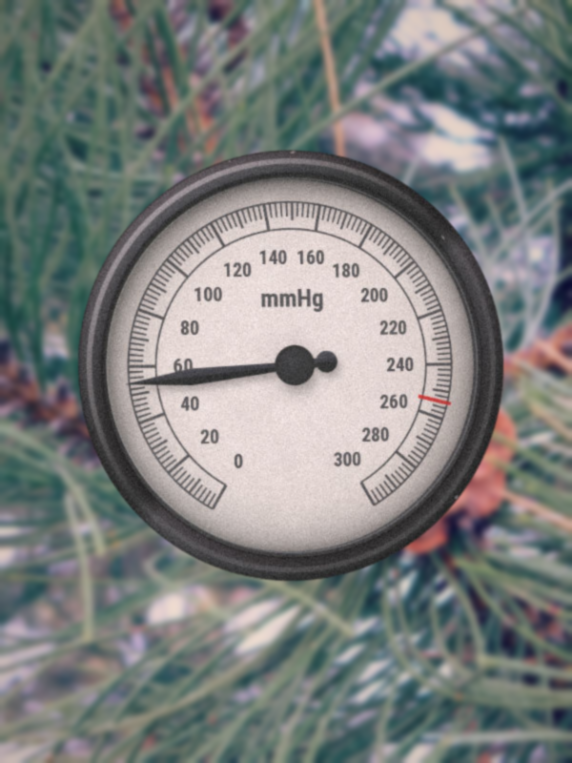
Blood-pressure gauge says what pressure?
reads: 54 mmHg
